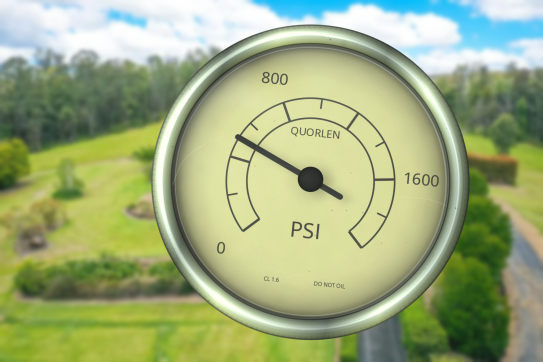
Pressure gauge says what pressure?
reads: 500 psi
